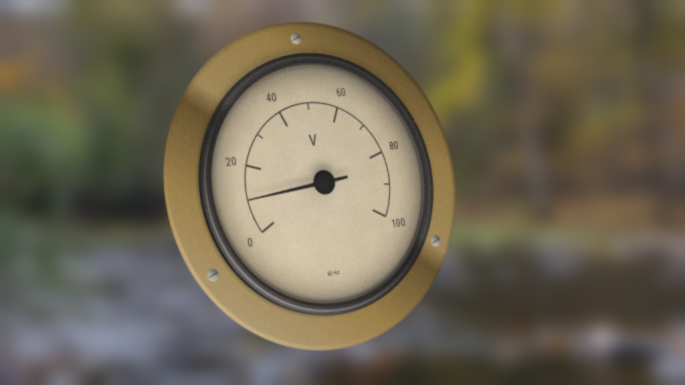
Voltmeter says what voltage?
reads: 10 V
